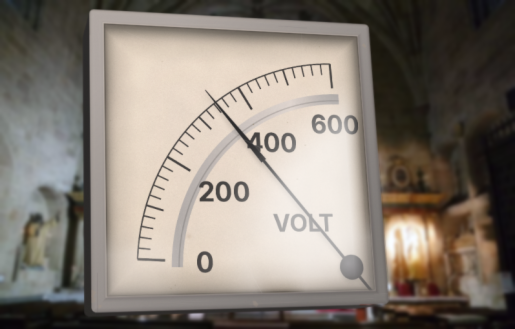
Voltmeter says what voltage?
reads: 340 V
